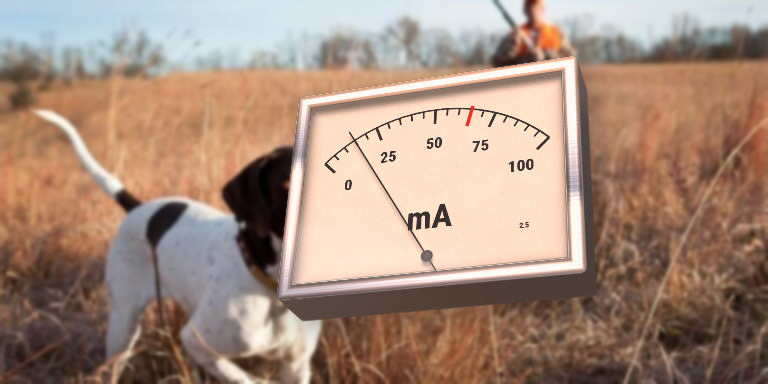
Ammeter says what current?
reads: 15 mA
